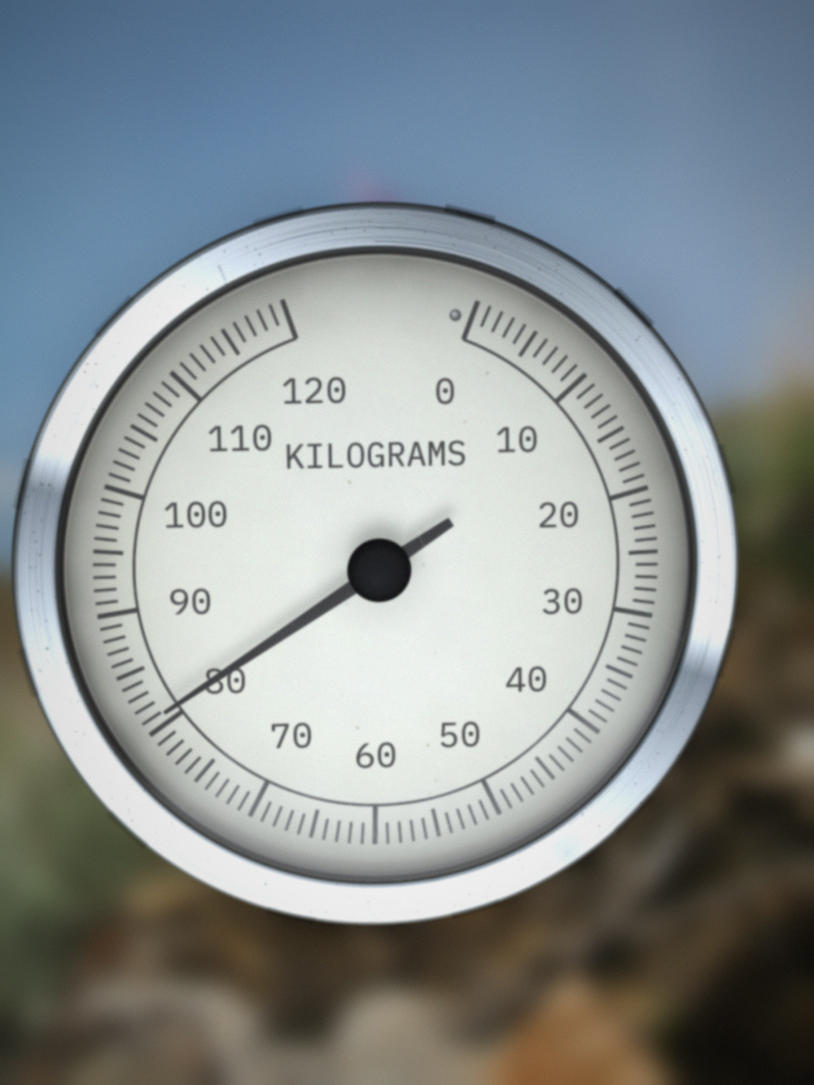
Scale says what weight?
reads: 81 kg
